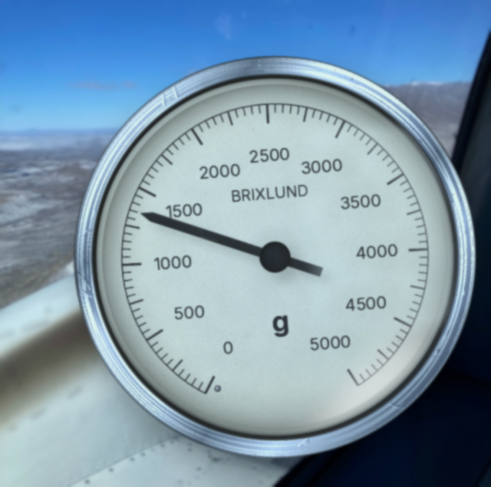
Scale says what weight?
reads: 1350 g
